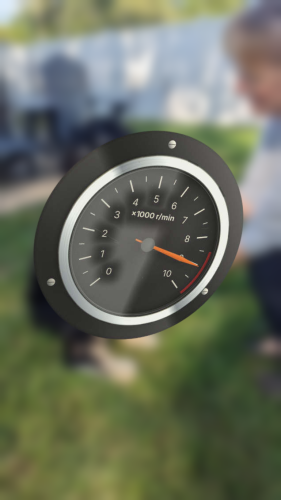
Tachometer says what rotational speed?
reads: 9000 rpm
